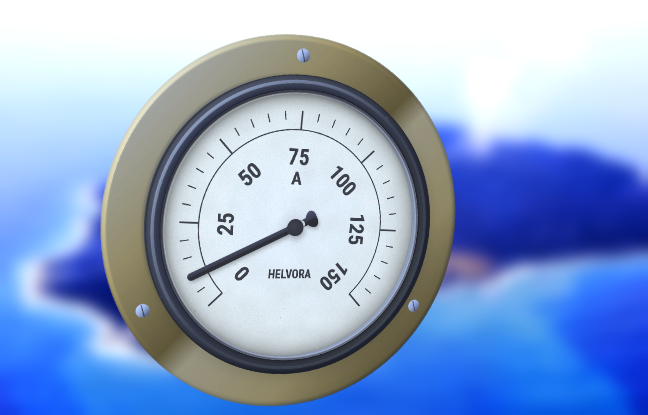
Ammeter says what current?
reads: 10 A
